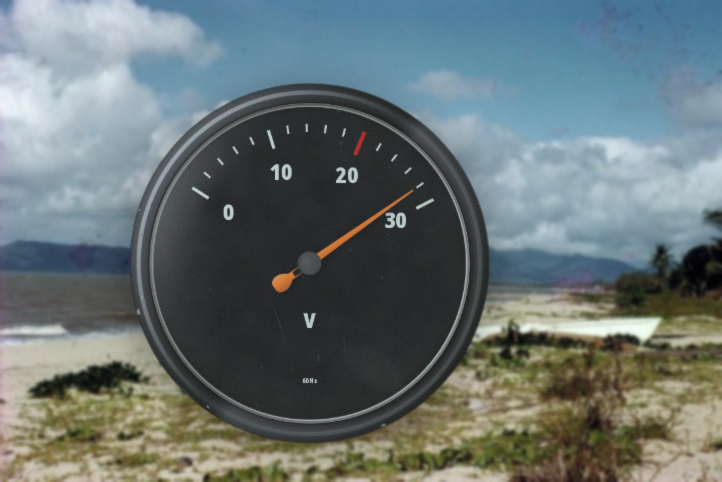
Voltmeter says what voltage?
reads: 28 V
